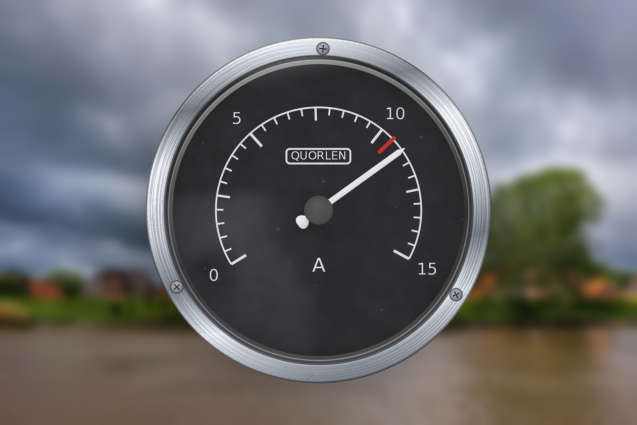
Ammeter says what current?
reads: 11 A
